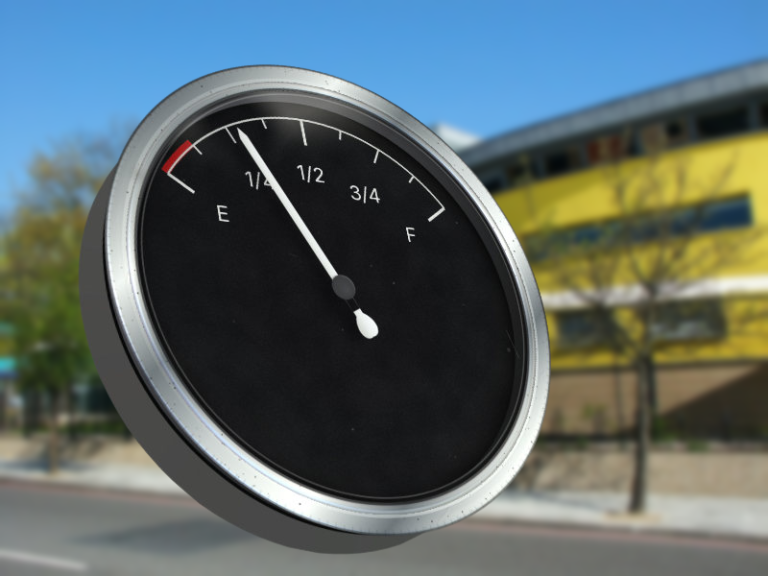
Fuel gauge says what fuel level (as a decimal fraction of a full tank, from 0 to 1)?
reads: 0.25
